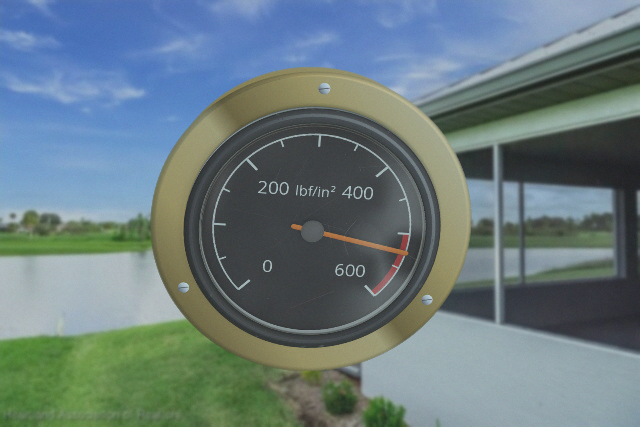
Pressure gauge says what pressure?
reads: 525 psi
